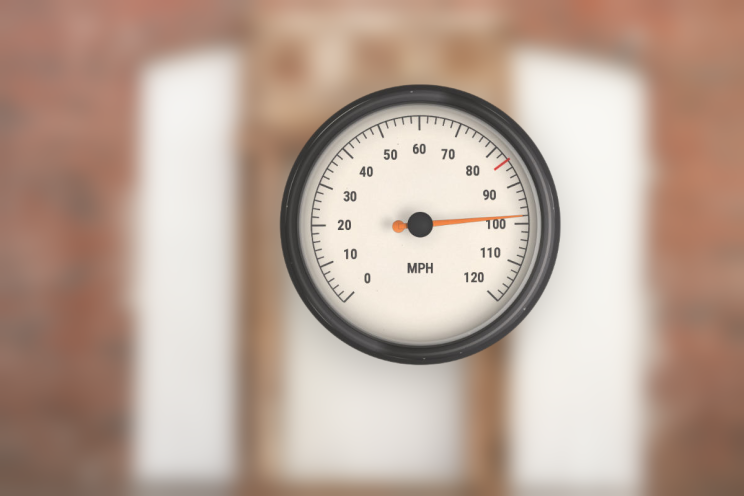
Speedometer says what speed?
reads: 98 mph
